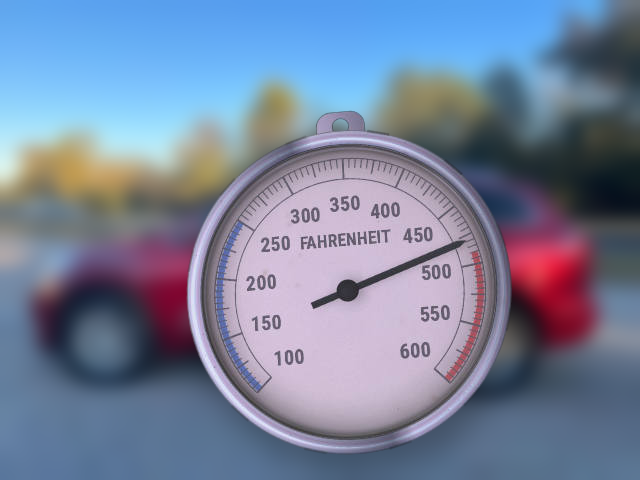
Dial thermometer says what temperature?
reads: 480 °F
